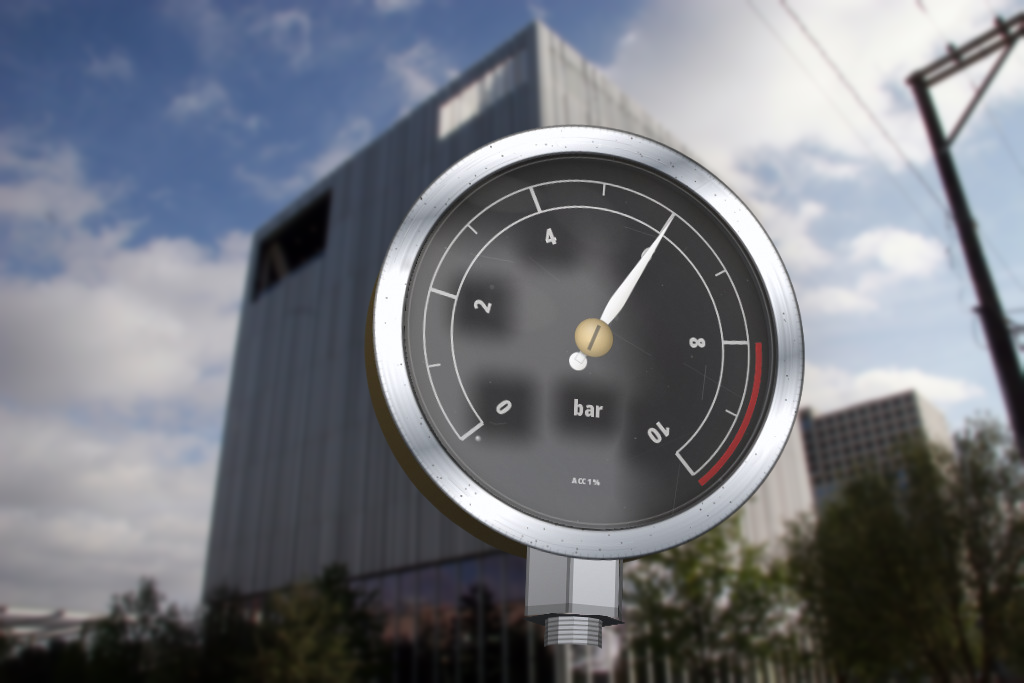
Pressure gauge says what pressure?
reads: 6 bar
